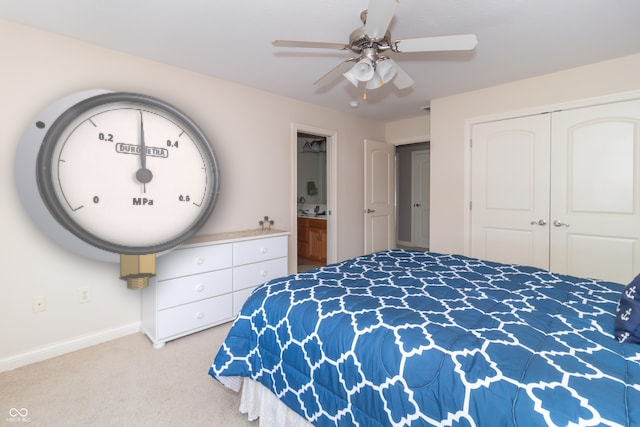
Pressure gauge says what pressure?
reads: 0.3 MPa
